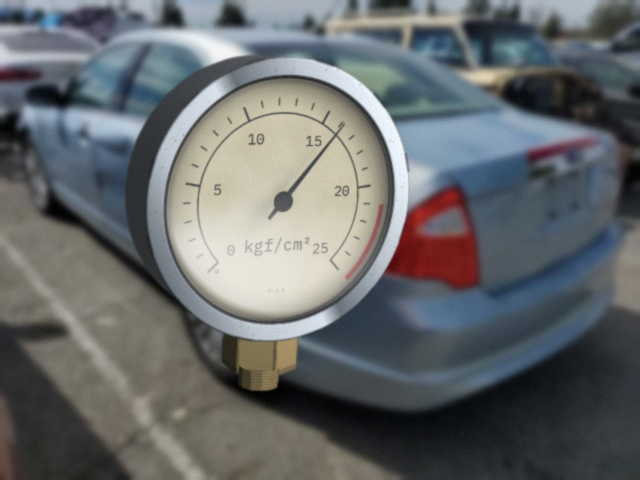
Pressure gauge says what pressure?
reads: 16 kg/cm²
